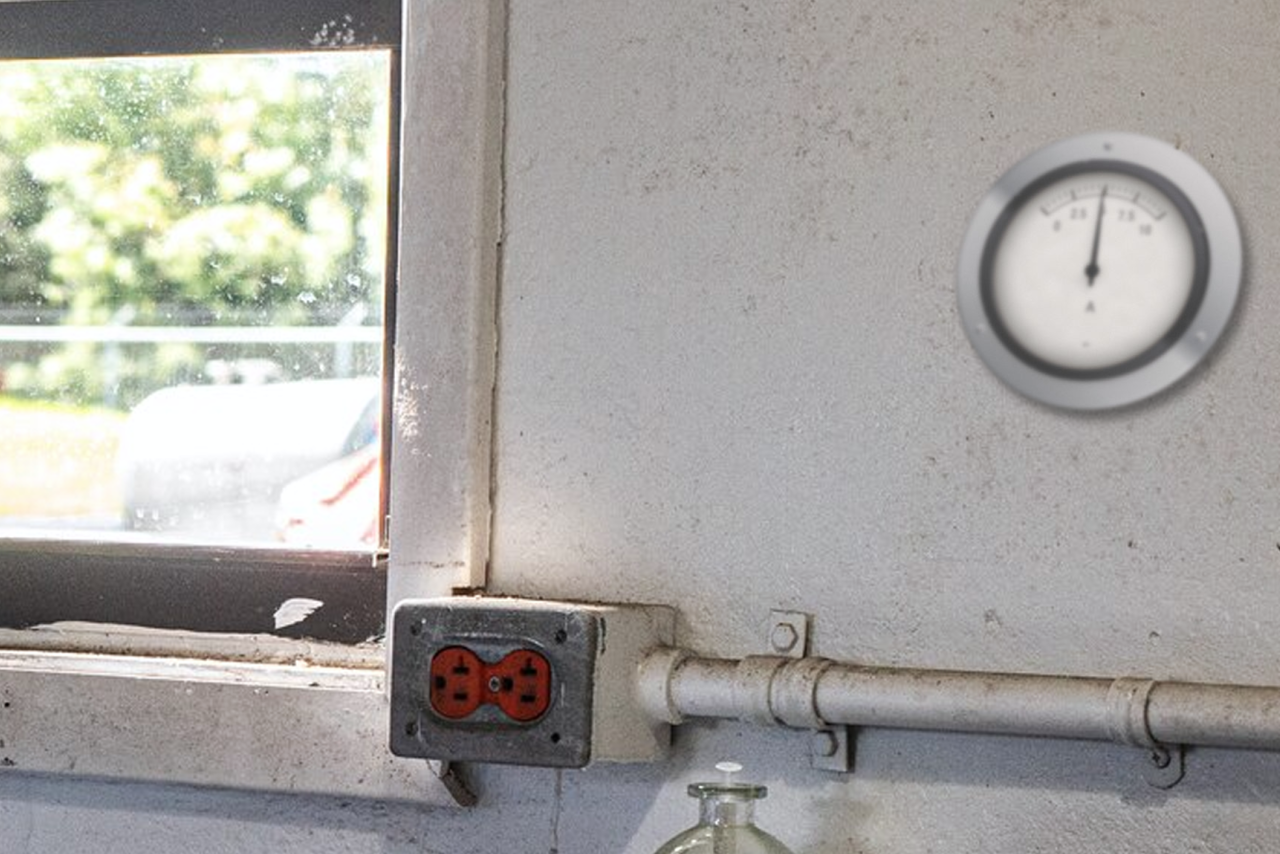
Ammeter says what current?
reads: 5 A
